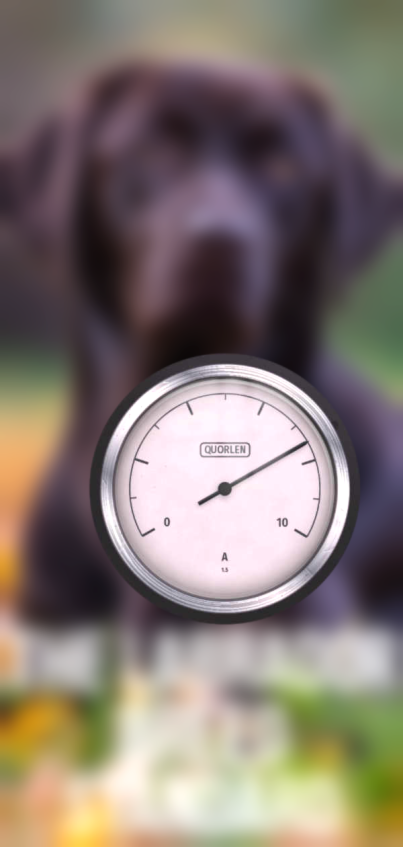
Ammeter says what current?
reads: 7.5 A
